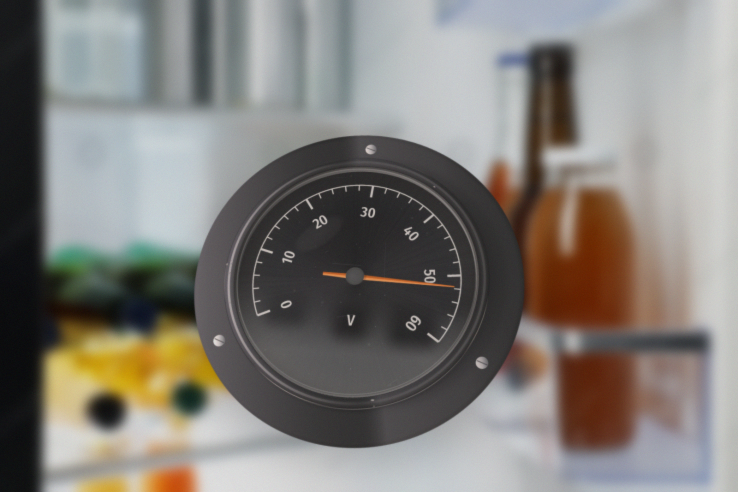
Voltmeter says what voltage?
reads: 52 V
